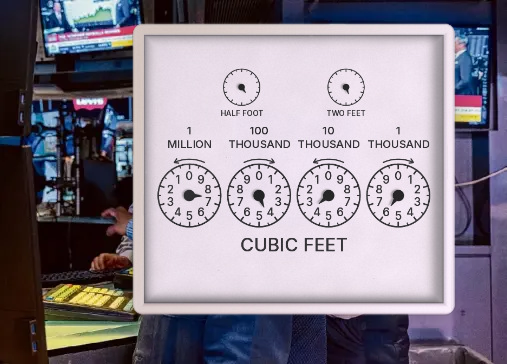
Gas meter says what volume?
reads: 743600 ft³
